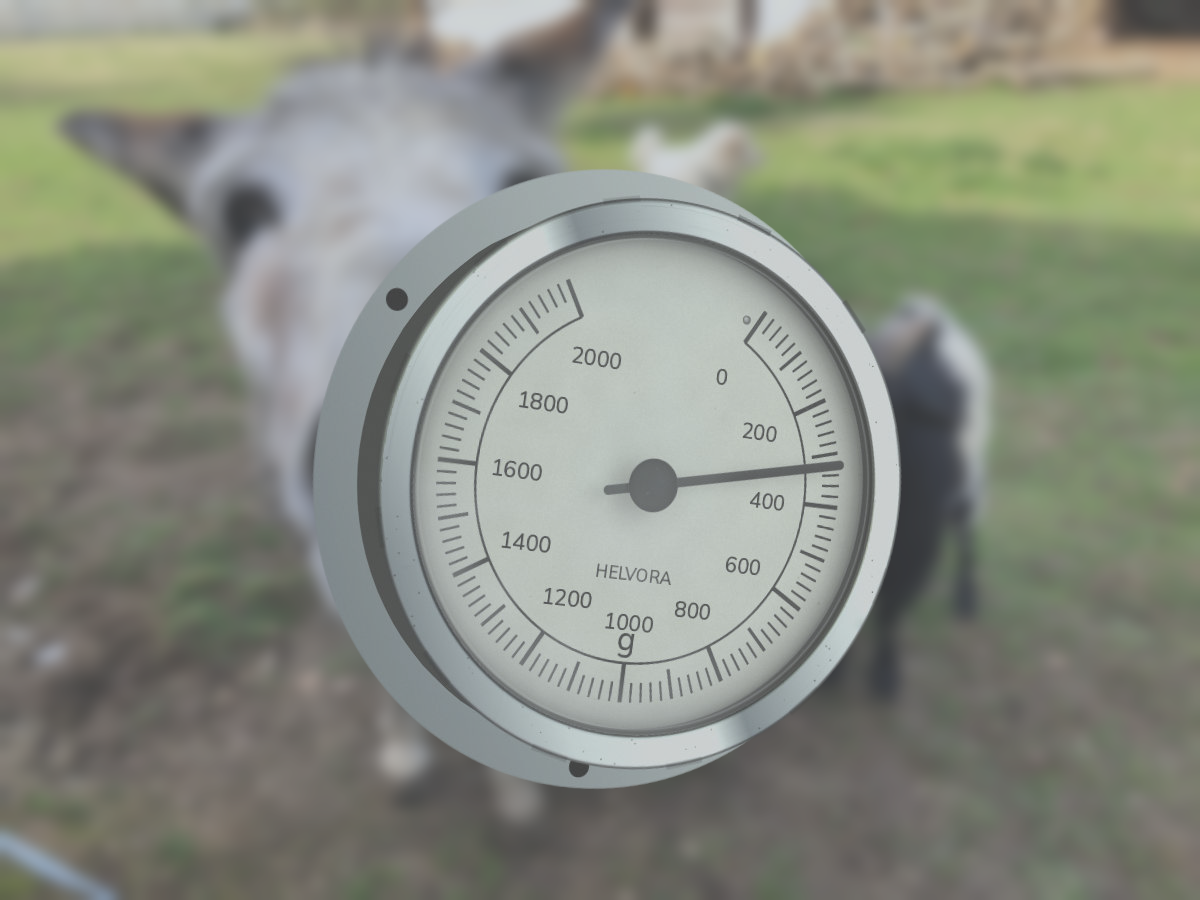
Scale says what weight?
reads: 320 g
